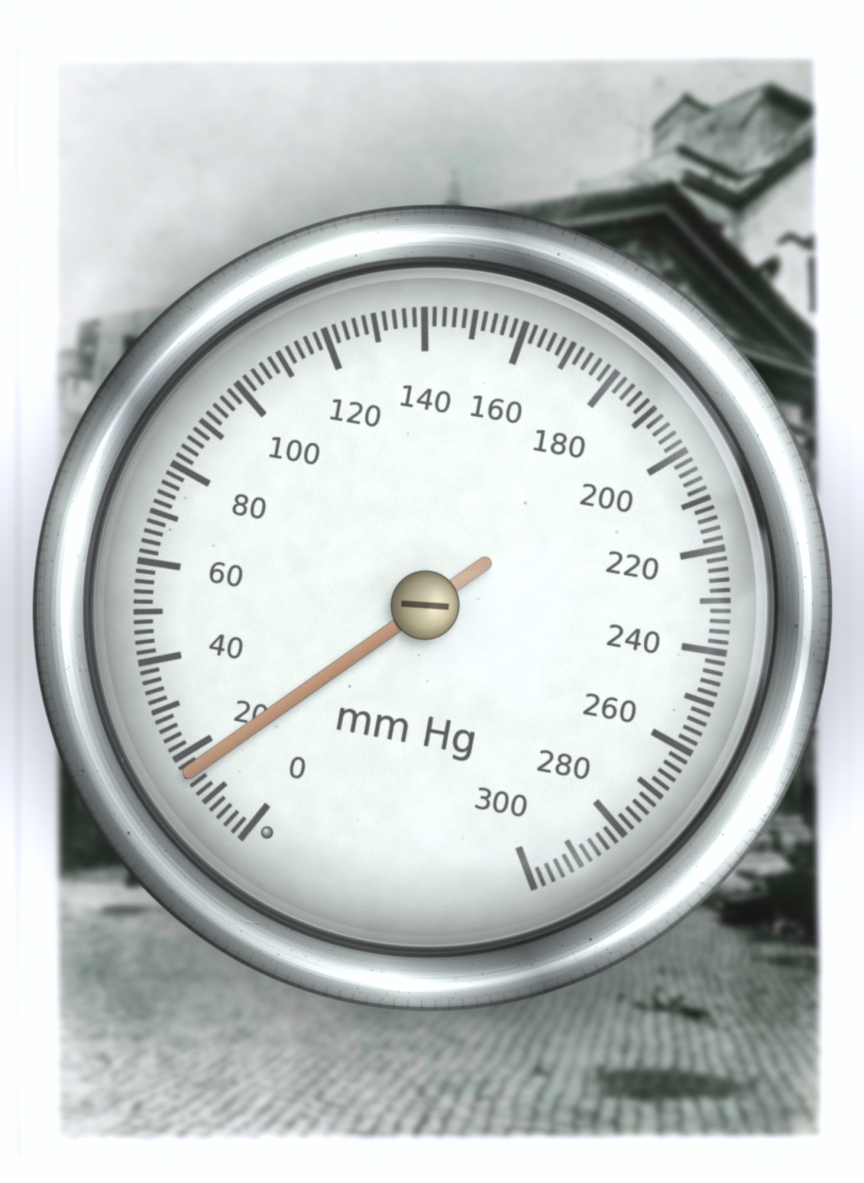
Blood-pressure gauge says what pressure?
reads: 16 mmHg
